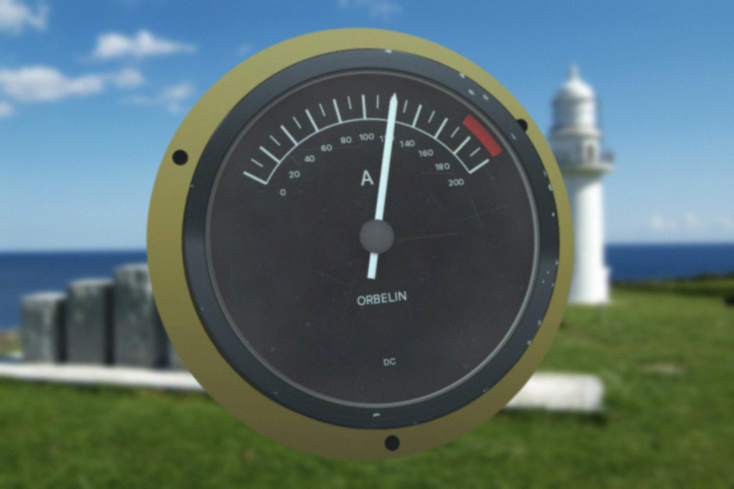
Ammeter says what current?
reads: 120 A
